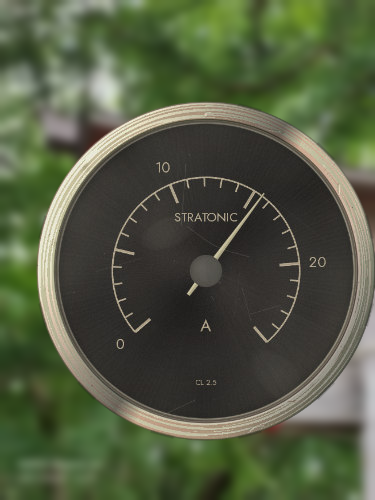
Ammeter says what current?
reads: 15.5 A
